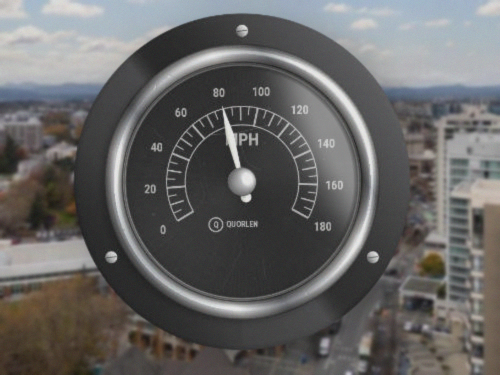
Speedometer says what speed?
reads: 80 mph
